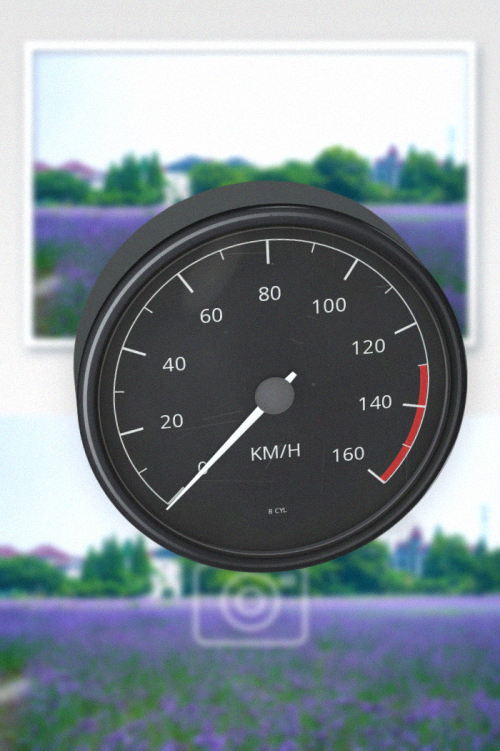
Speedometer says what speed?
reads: 0 km/h
